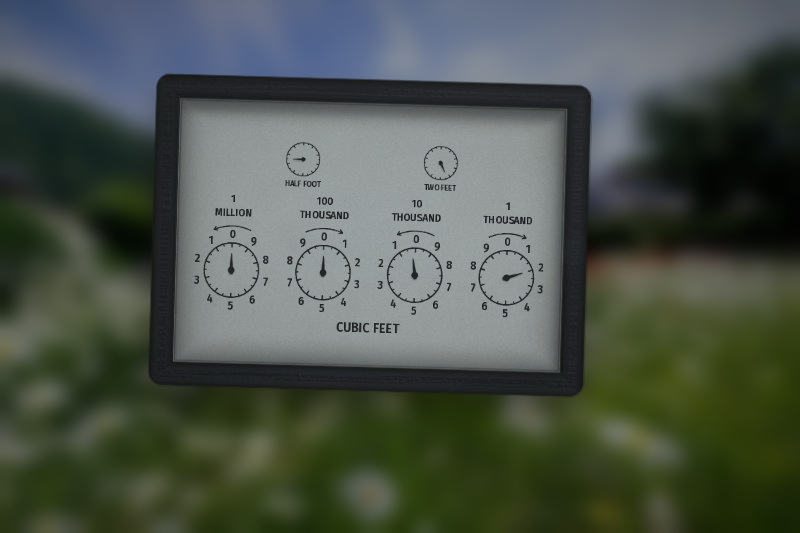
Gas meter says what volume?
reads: 200 ft³
